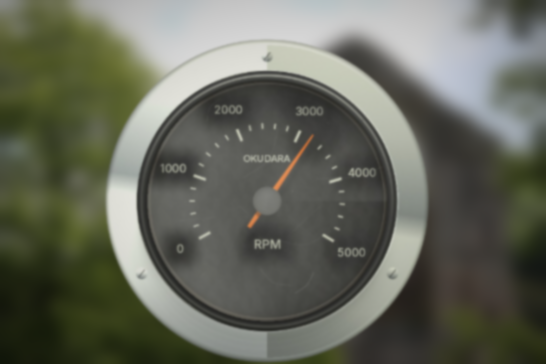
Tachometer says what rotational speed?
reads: 3200 rpm
